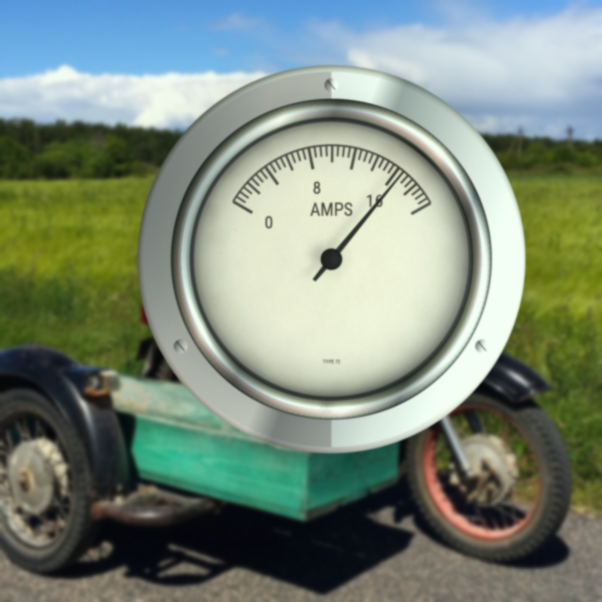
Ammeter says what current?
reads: 16.5 A
